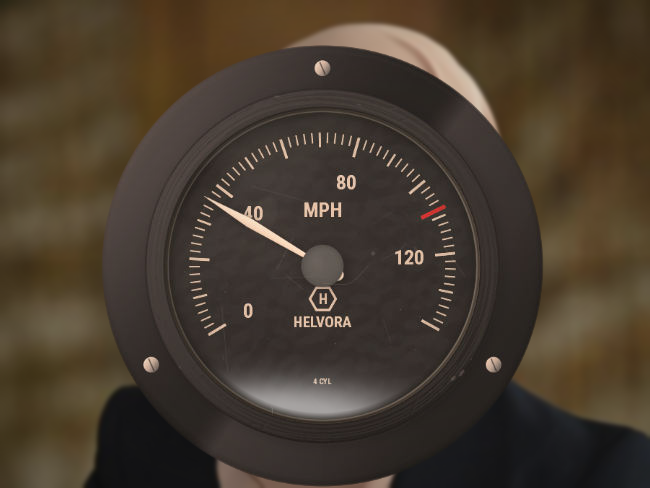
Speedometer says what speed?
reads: 36 mph
